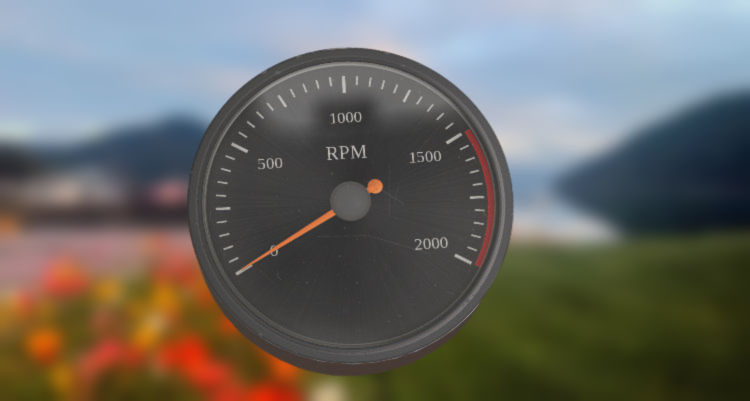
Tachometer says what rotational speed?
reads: 0 rpm
